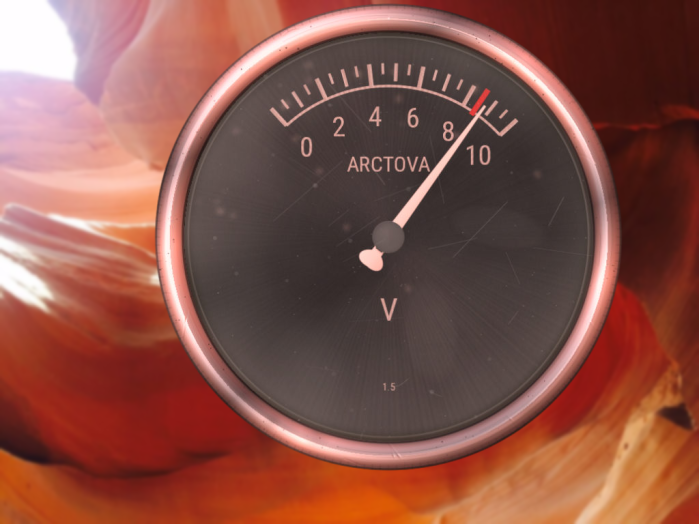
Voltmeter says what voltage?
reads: 8.75 V
